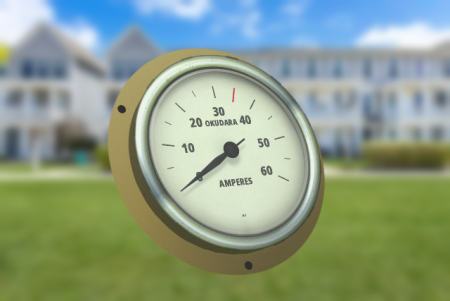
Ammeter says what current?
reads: 0 A
